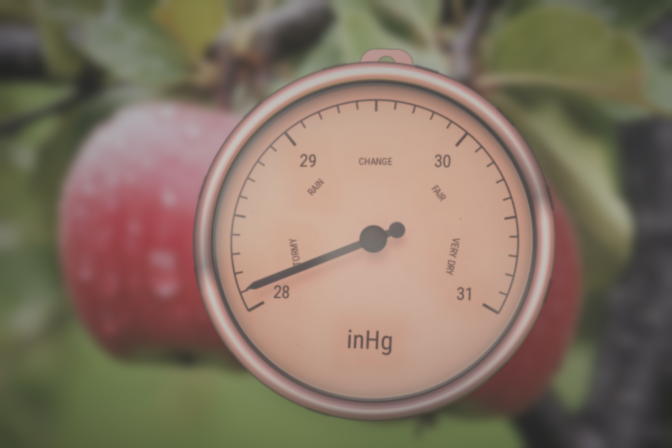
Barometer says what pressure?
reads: 28.1 inHg
